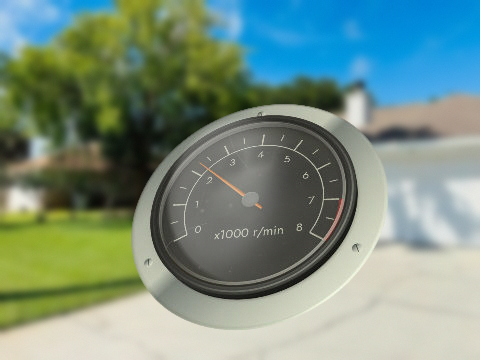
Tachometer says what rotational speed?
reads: 2250 rpm
